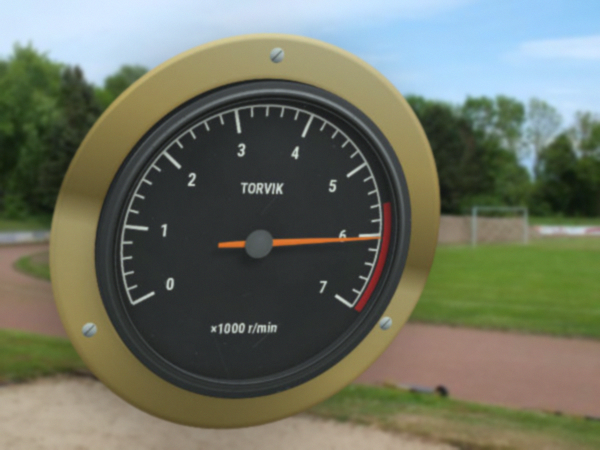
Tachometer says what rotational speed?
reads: 6000 rpm
